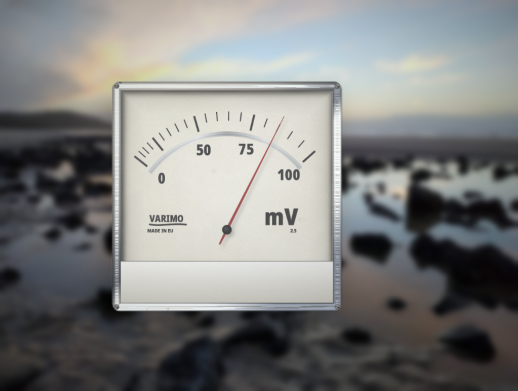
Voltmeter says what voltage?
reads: 85 mV
